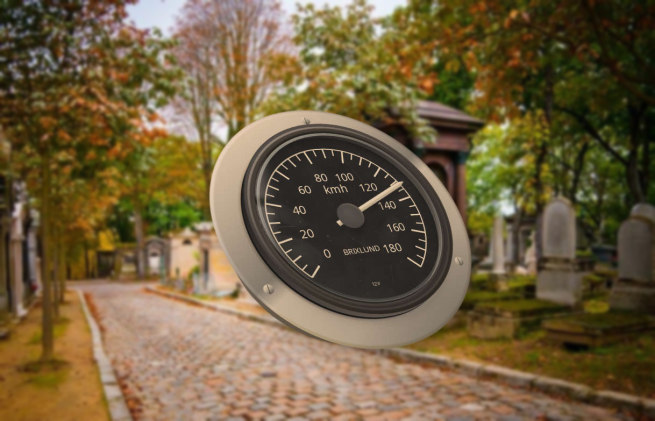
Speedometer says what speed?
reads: 132.5 km/h
